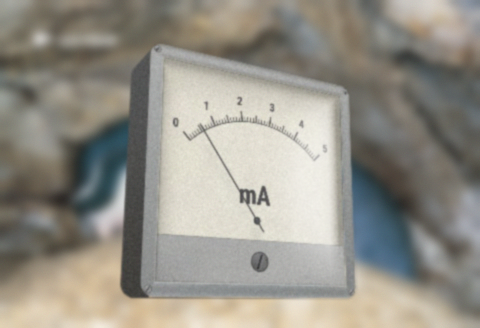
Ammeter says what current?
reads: 0.5 mA
